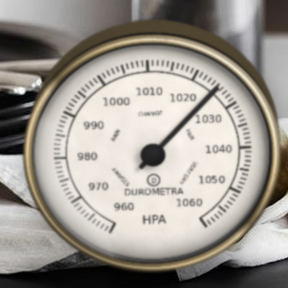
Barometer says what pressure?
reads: 1025 hPa
